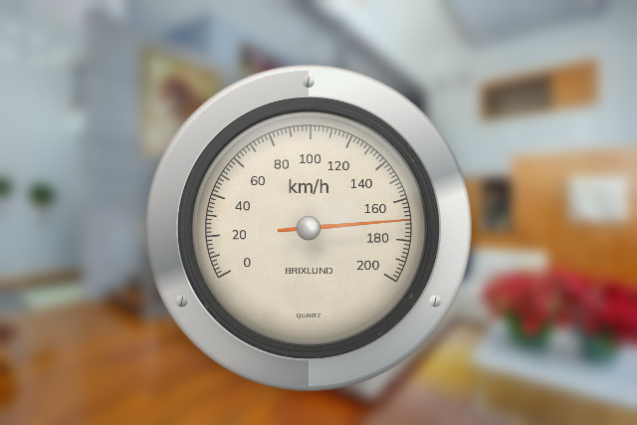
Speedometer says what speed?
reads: 170 km/h
